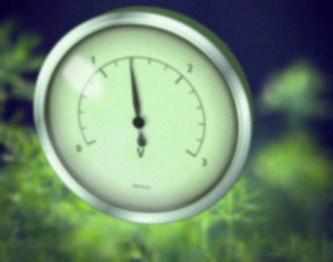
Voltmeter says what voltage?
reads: 1.4 V
